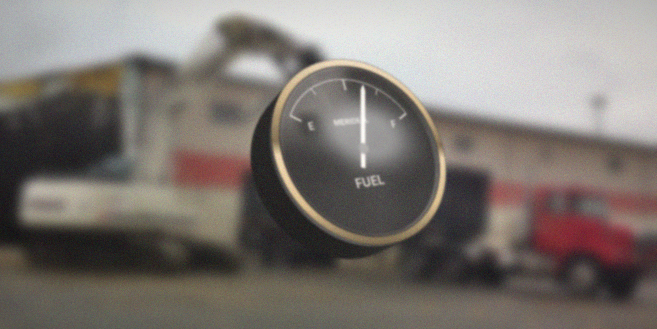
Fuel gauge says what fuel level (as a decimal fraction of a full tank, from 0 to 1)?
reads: 0.625
